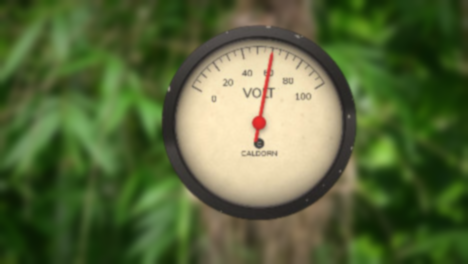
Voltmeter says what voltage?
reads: 60 V
